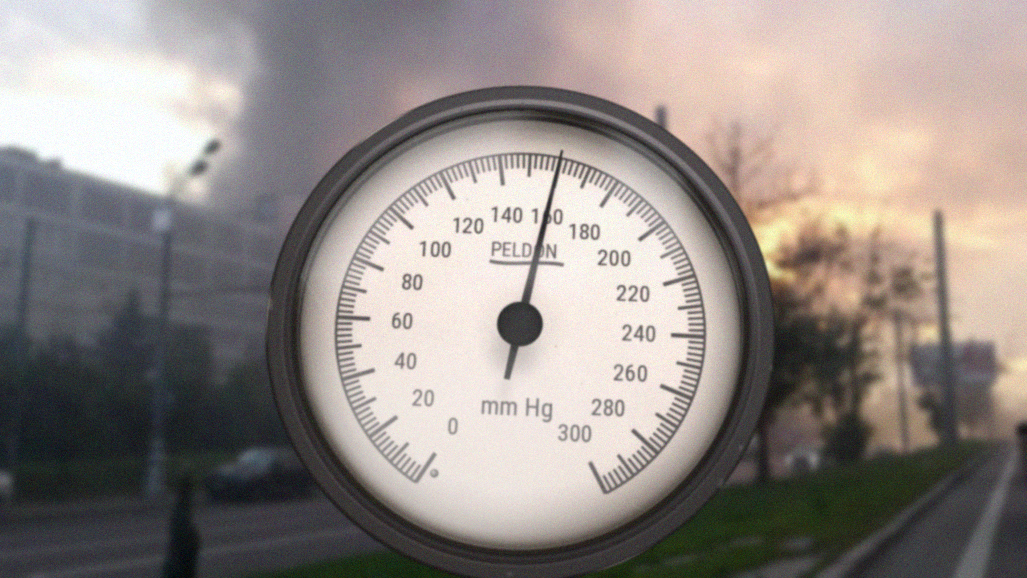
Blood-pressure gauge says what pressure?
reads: 160 mmHg
